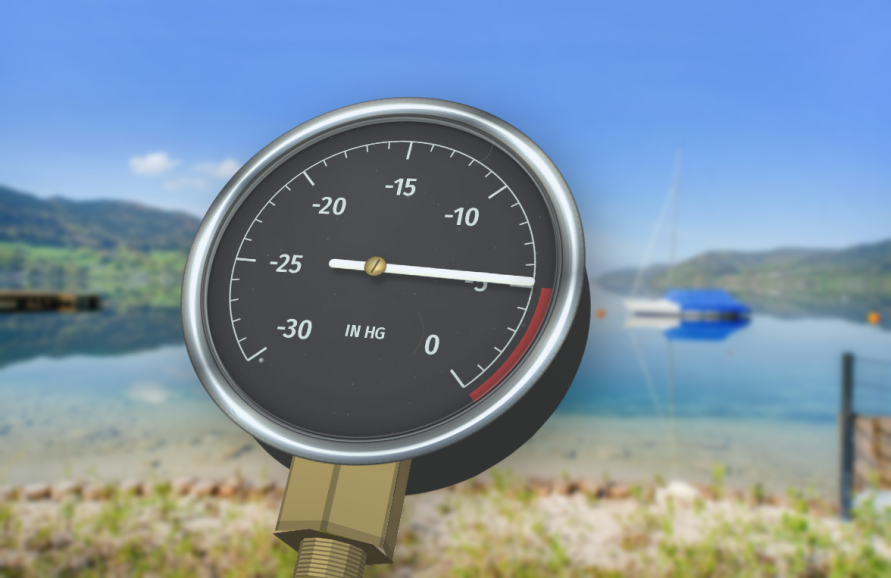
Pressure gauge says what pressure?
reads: -5 inHg
